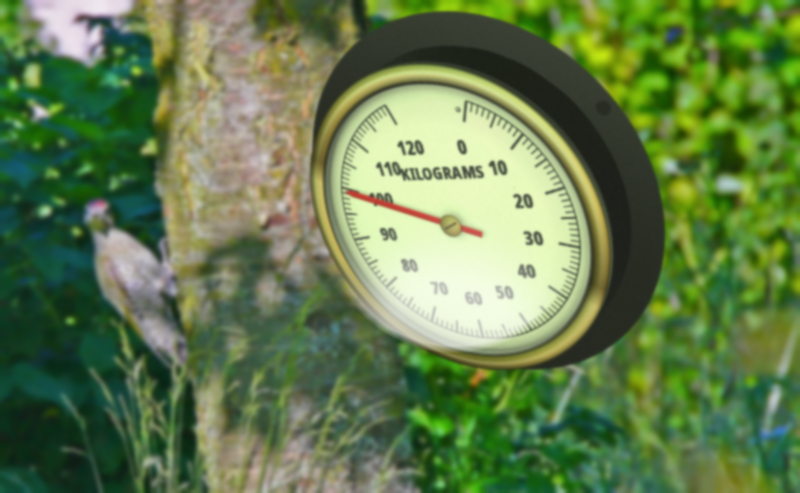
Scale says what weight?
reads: 100 kg
